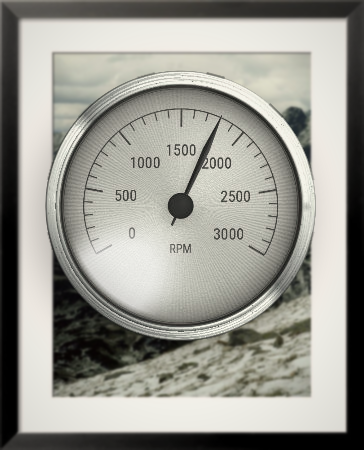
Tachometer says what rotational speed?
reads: 1800 rpm
